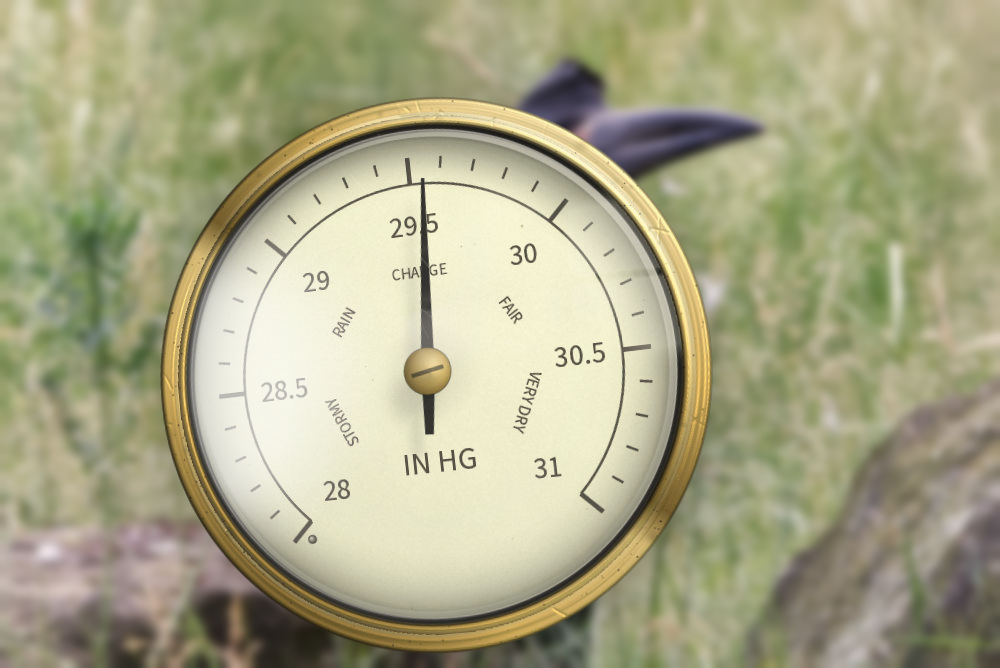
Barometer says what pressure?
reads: 29.55 inHg
